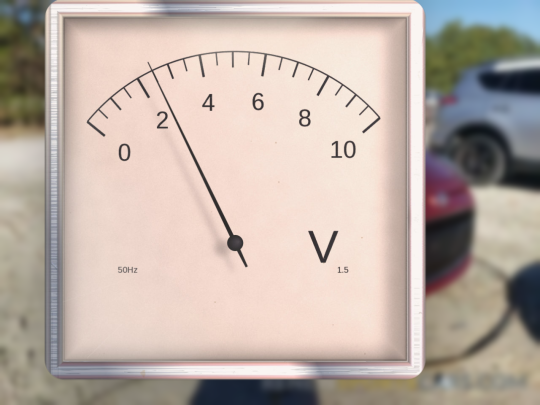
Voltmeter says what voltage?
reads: 2.5 V
